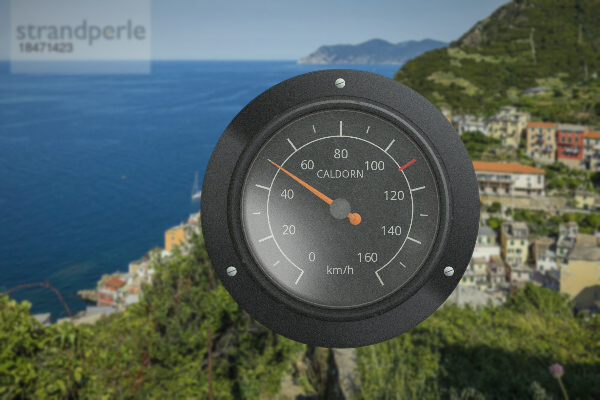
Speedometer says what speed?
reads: 50 km/h
